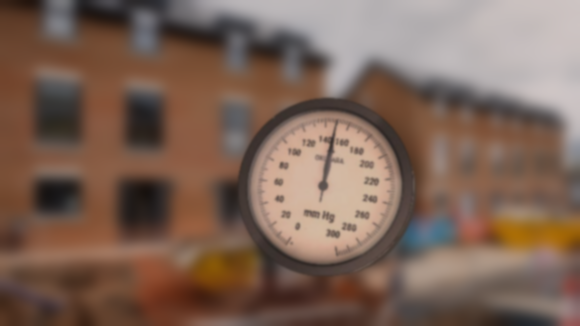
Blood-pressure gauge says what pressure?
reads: 150 mmHg
